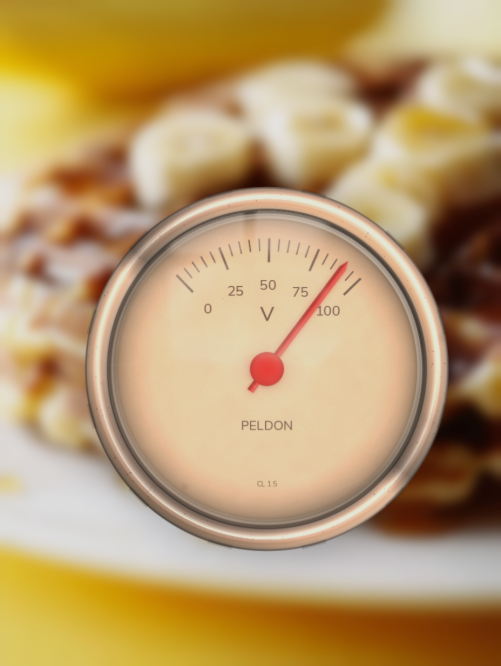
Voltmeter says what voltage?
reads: 90 V
